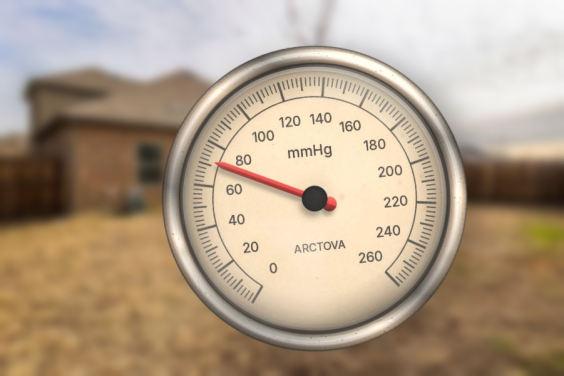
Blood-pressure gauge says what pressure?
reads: 72 mmHg
